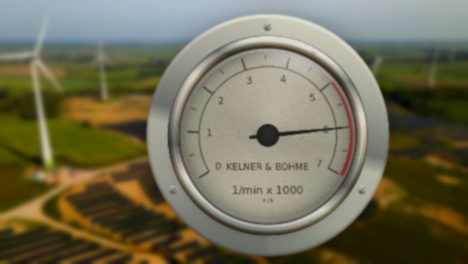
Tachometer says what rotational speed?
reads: 6000 rpm
